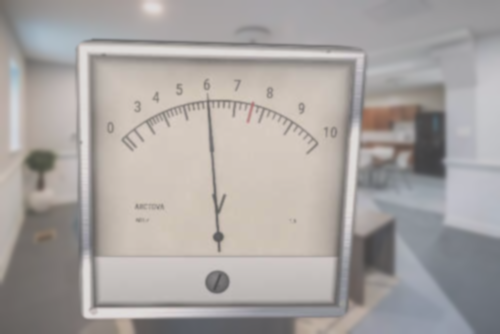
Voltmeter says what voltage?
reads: 6 V
